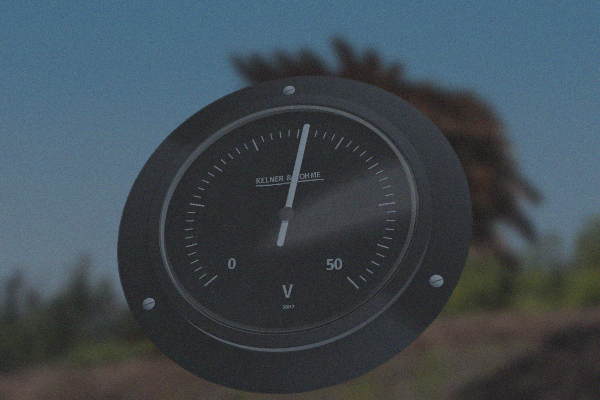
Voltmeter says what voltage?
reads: 26 V
